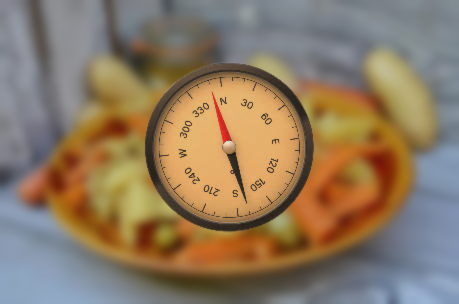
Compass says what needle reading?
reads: 350 °
